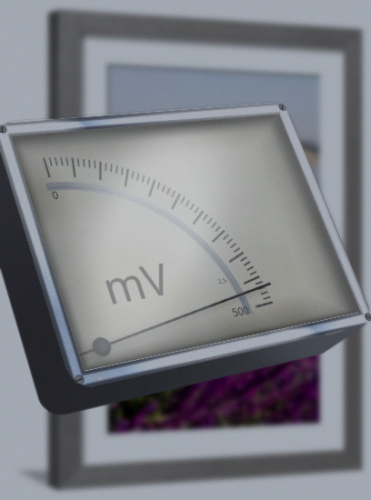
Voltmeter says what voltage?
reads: 470 mV
